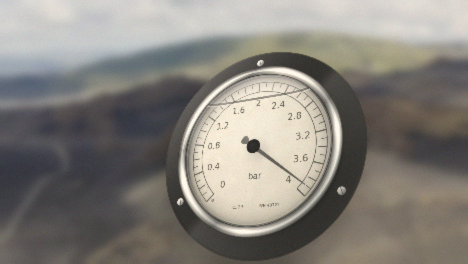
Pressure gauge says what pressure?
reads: 3.9 bar
